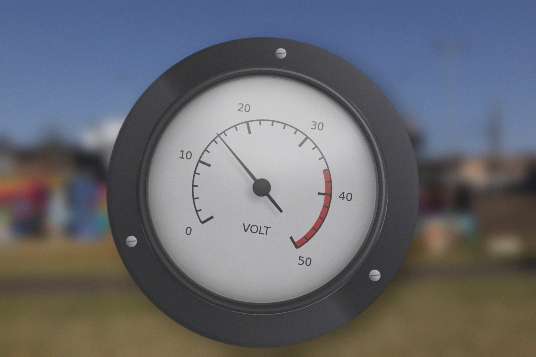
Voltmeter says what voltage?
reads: 15 V
